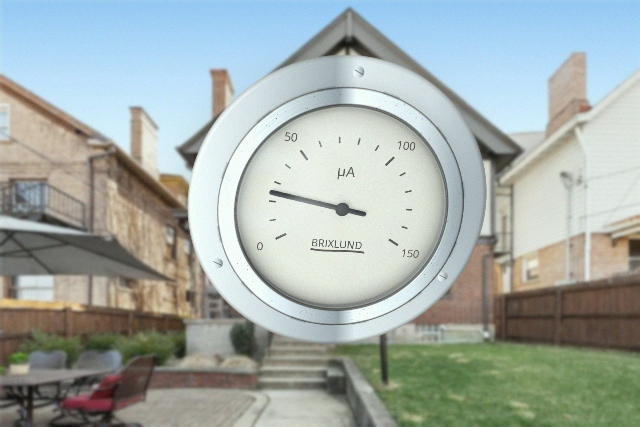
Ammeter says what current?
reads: 25 µA
